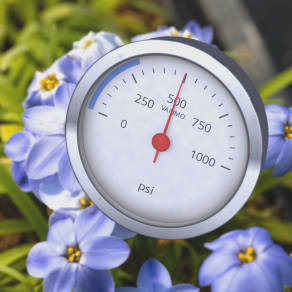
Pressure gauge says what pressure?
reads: 500 psi
